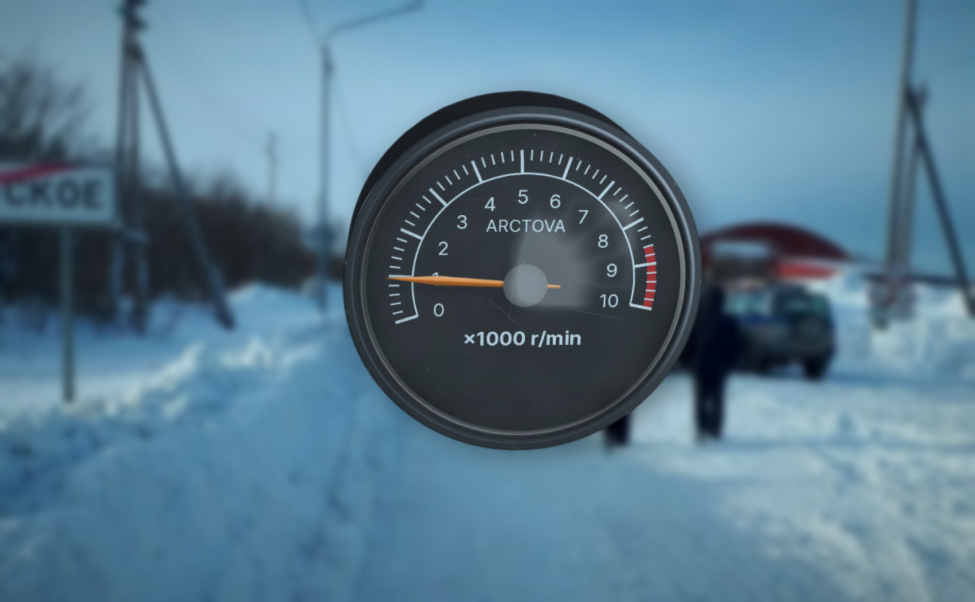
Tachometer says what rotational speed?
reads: 1000 rpm
